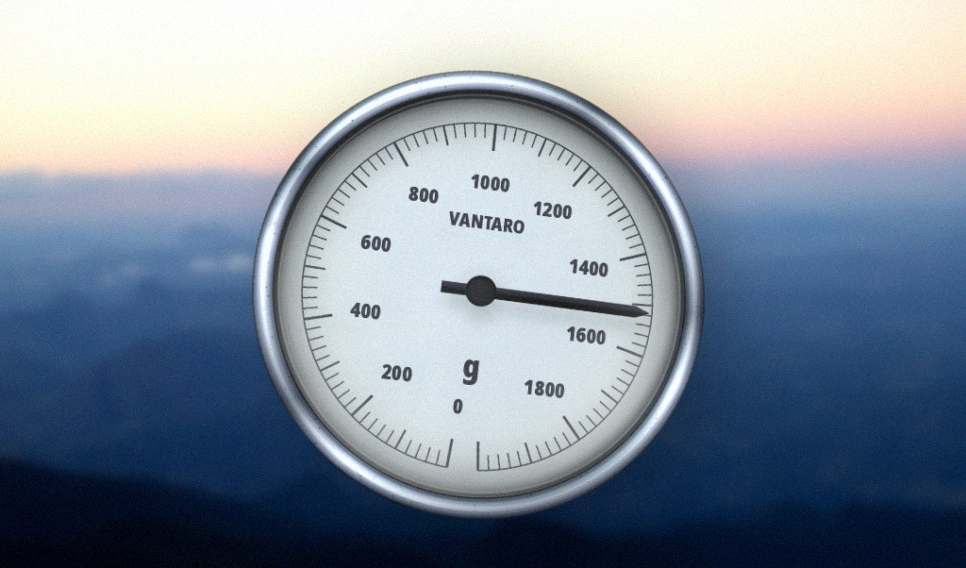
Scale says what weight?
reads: 1520 g
